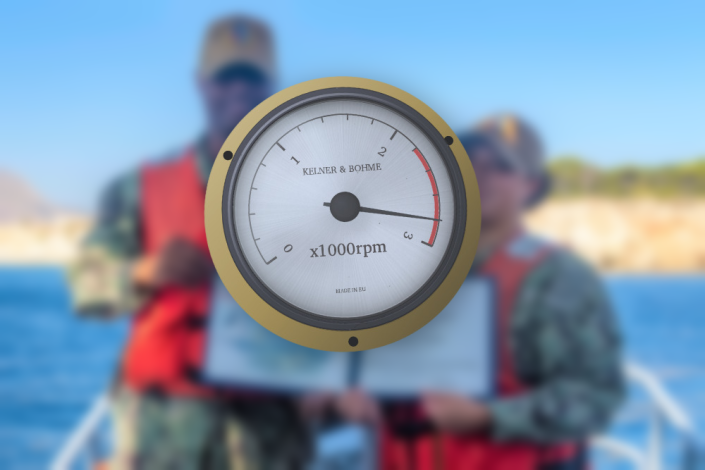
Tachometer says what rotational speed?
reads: 2800 rpm
